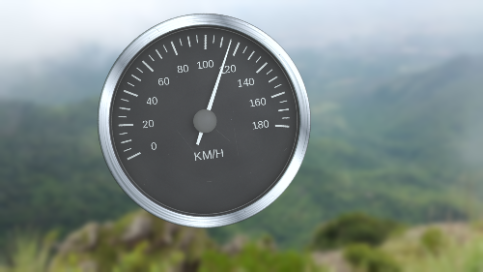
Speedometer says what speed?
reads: 115 km/h
